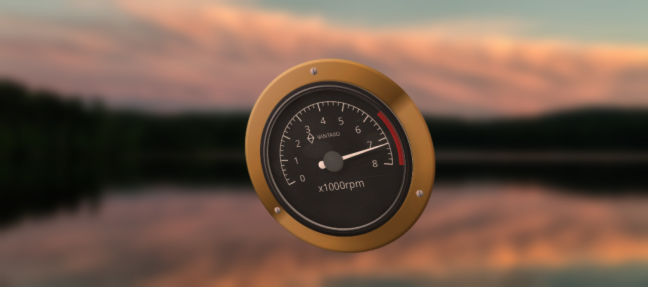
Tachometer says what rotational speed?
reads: 7200 rpm
